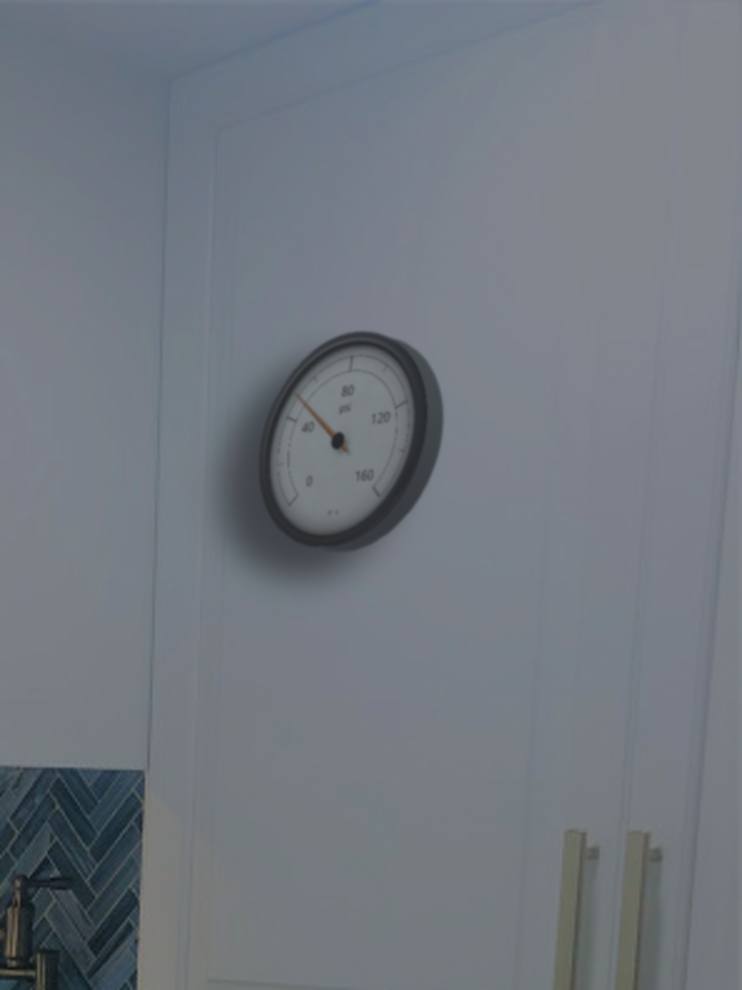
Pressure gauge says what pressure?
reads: 50 psi
